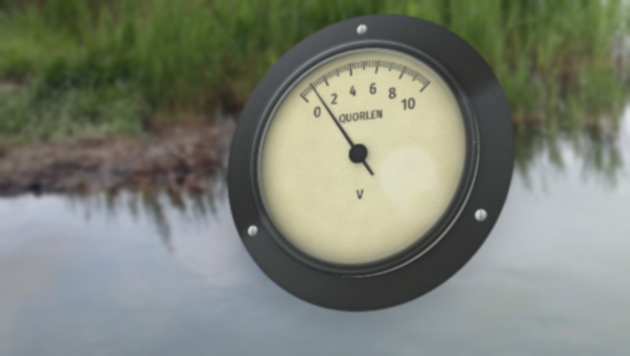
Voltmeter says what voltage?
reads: 1 V
